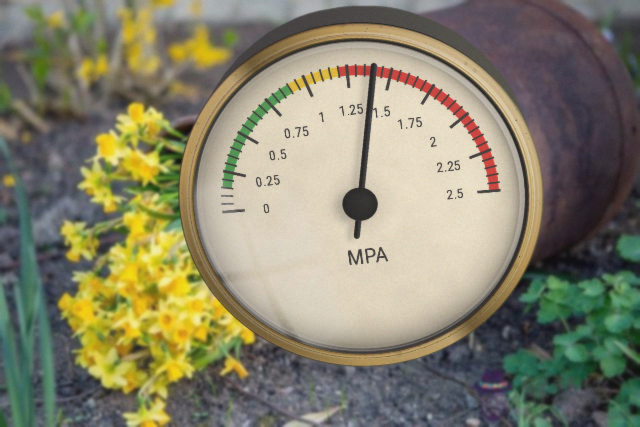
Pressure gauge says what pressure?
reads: 1.4 MPa
